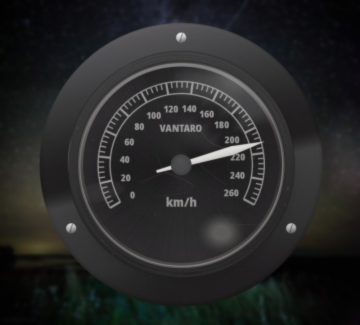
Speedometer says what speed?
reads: 212 km/h
